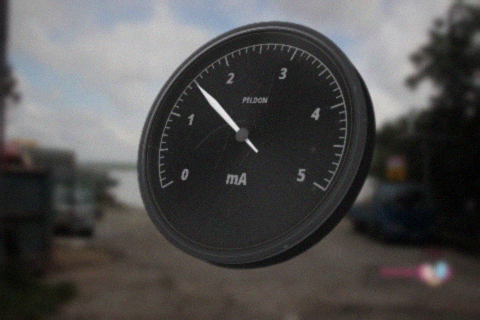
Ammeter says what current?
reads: 1.5 mA
